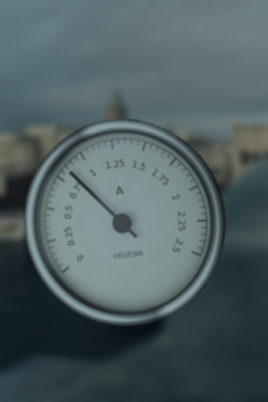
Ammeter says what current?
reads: 0.85 A
